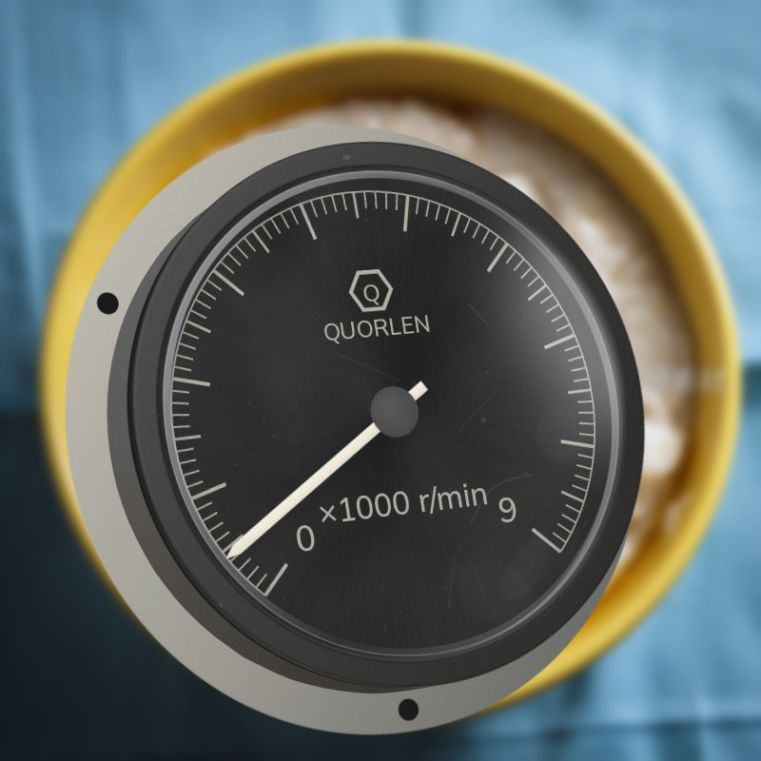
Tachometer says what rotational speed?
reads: 450 rpm
